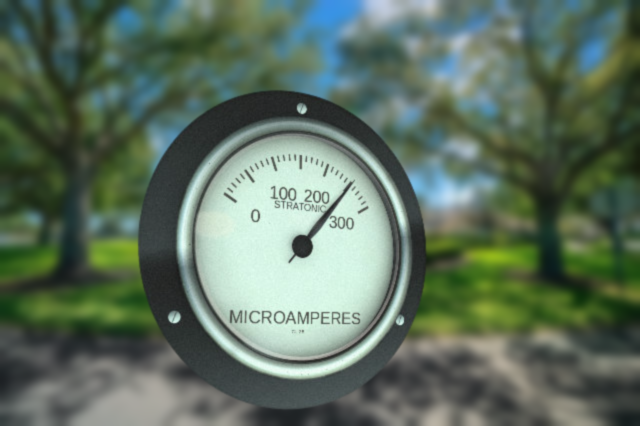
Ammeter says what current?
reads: 250 µA
